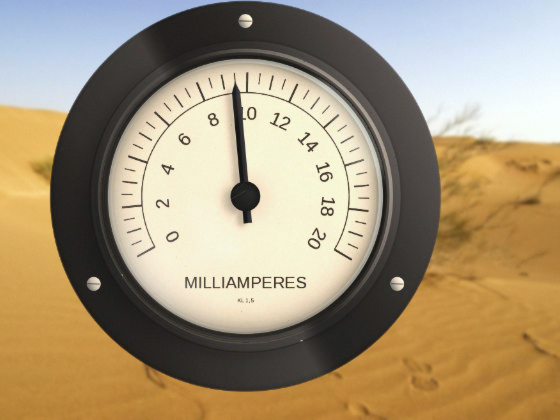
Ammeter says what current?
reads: 9.5 mA
